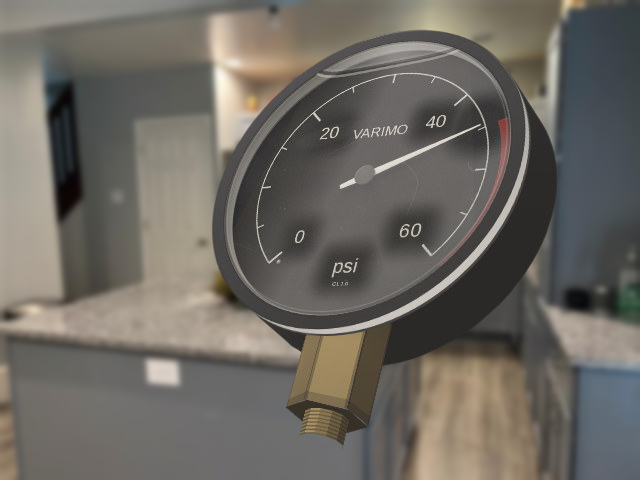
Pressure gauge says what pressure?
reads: 45 psi
